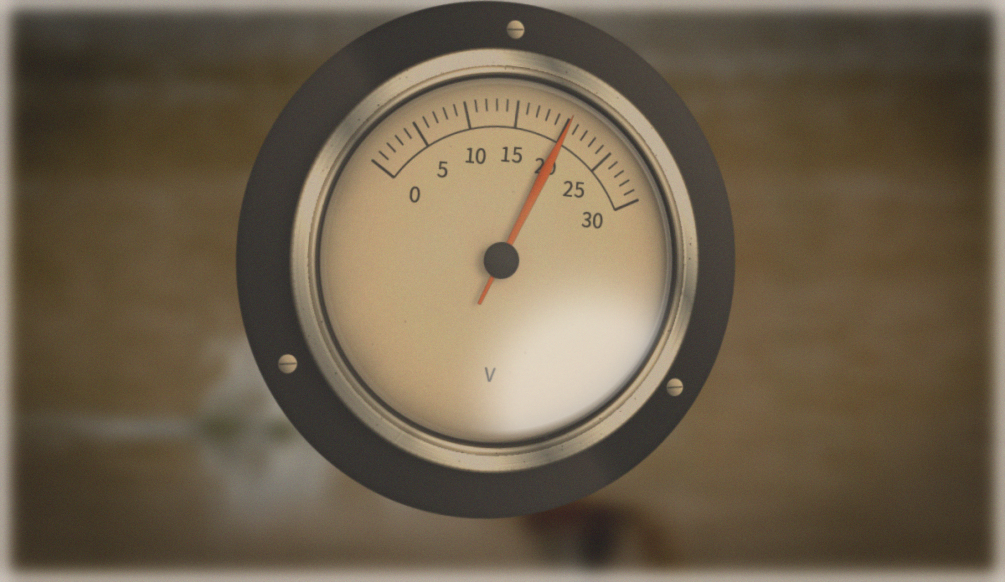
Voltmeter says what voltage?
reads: 20 V
